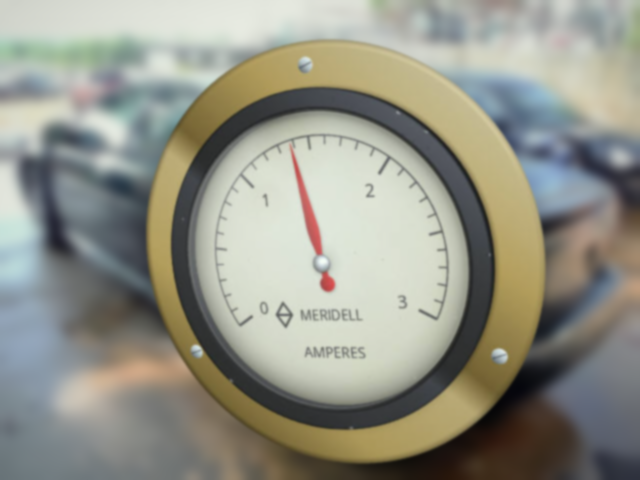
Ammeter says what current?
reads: 1.4 A
